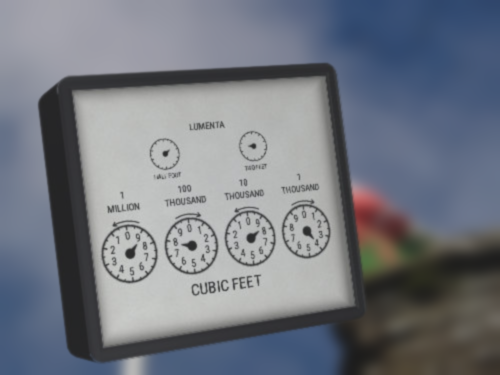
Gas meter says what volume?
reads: 878400 ft³
